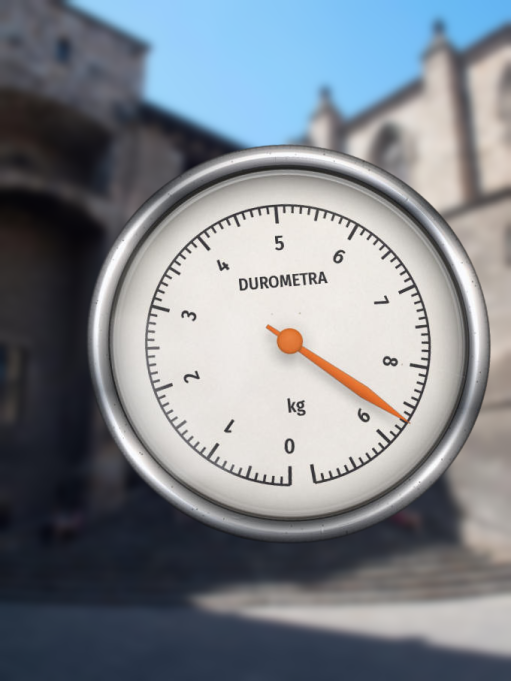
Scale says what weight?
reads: 8.7 kg
